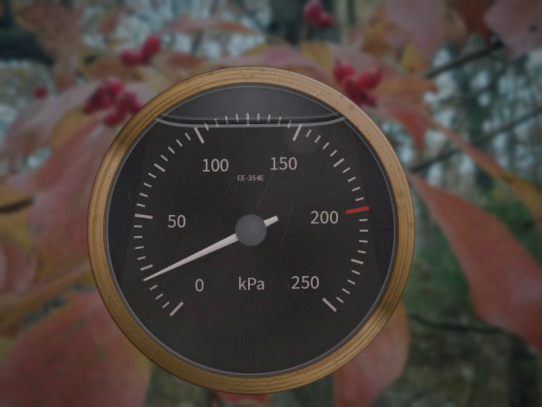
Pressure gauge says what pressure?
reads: 20 kPa
